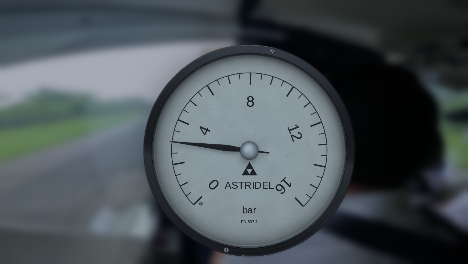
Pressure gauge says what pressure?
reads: 3 bar
